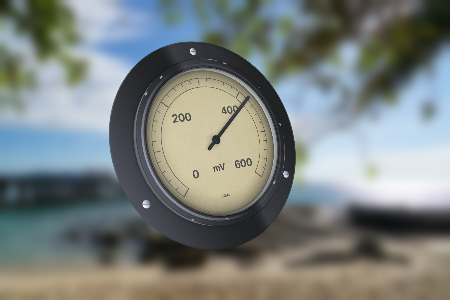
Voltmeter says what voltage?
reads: 420 mV
